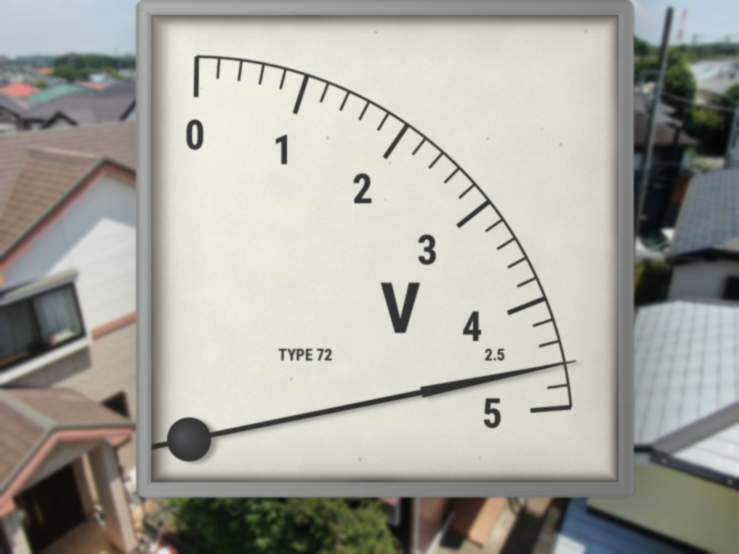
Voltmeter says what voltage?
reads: 4.6 V
